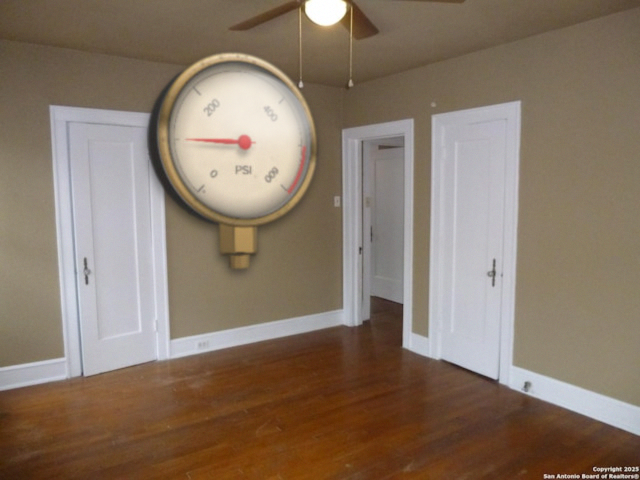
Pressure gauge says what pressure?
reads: 100 psi
